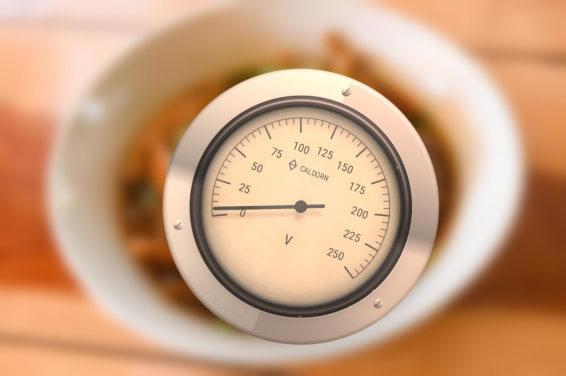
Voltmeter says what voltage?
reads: 5 V
